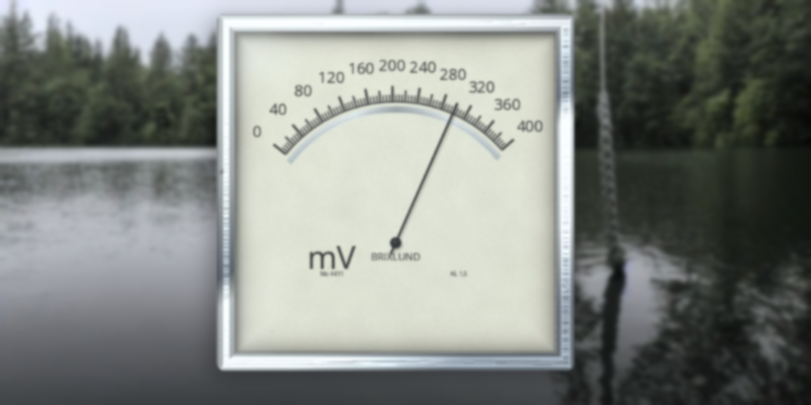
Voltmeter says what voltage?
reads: 300 mV
